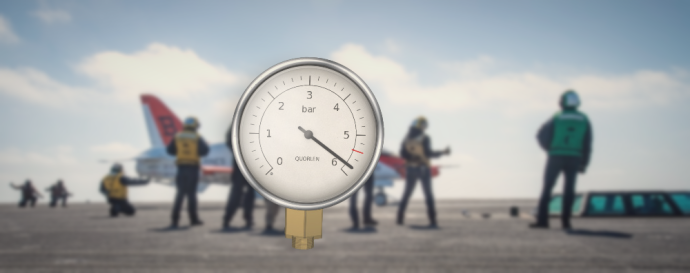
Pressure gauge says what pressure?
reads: 5.8 bar
